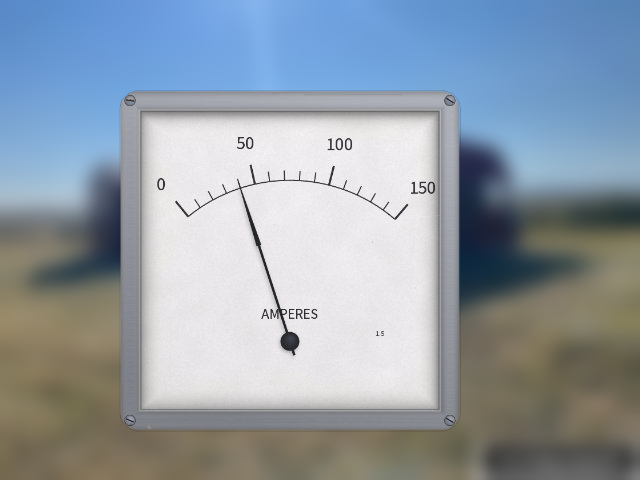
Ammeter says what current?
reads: 40 A
